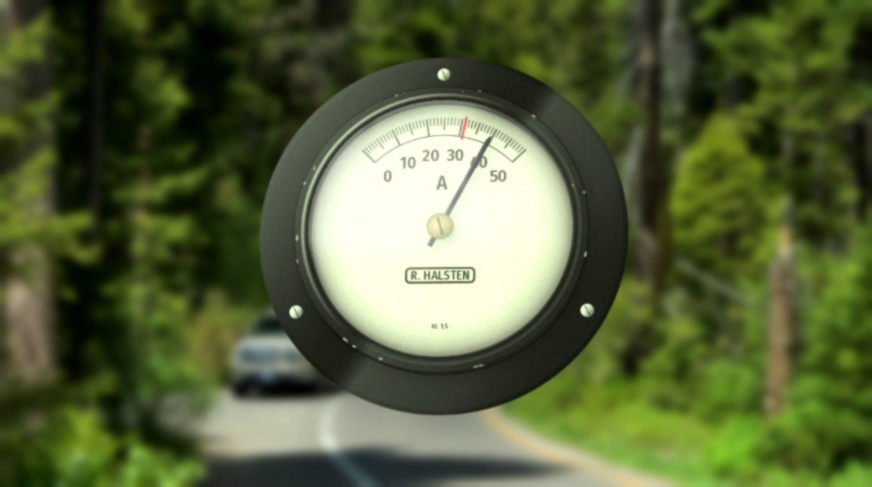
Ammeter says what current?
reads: 40 A
